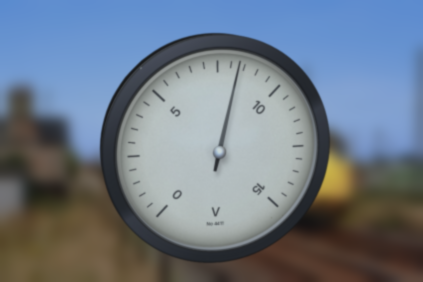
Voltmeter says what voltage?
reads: 8.25 V
